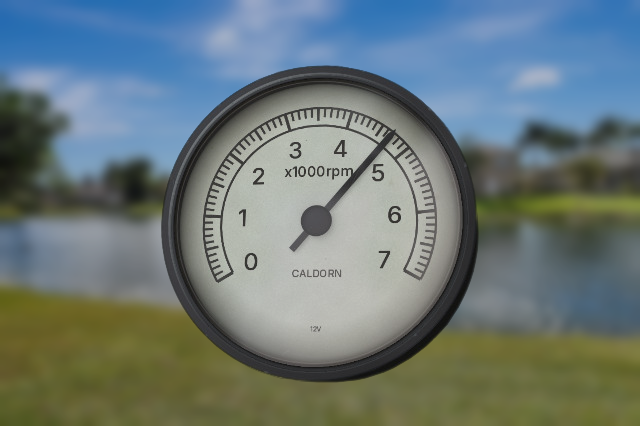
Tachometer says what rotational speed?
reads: 4700 rpm
